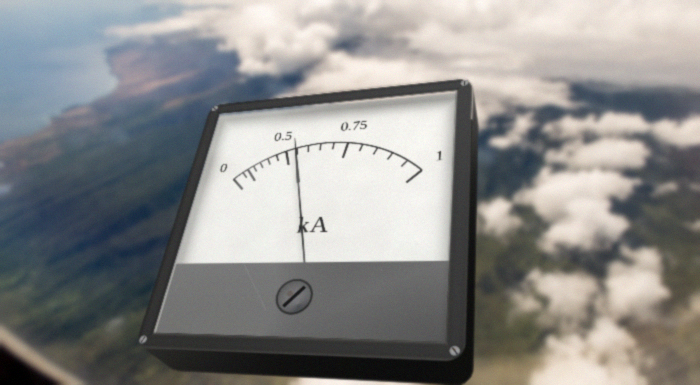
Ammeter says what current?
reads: 0.55 kA
